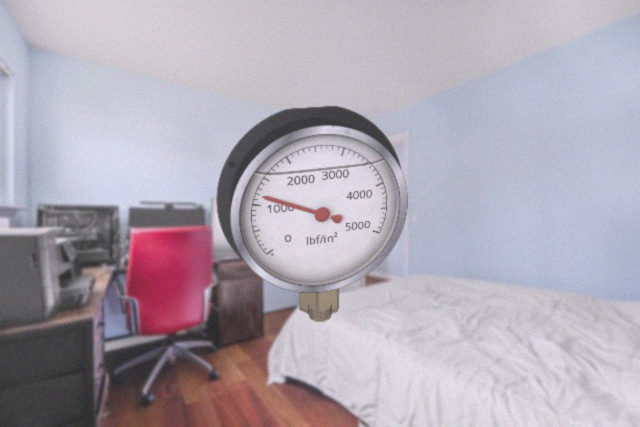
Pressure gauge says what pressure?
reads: 1200 psi
